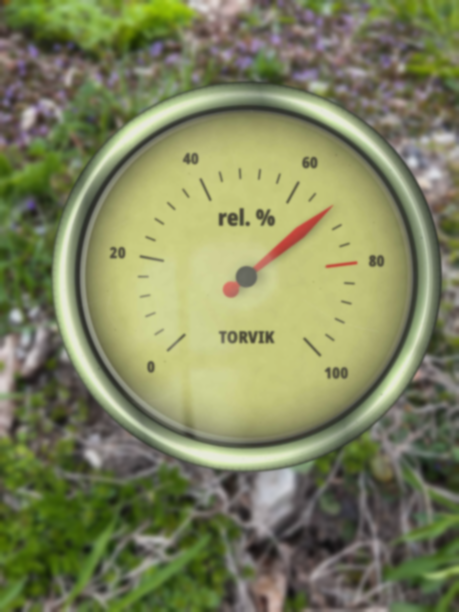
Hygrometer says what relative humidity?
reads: 68 %
